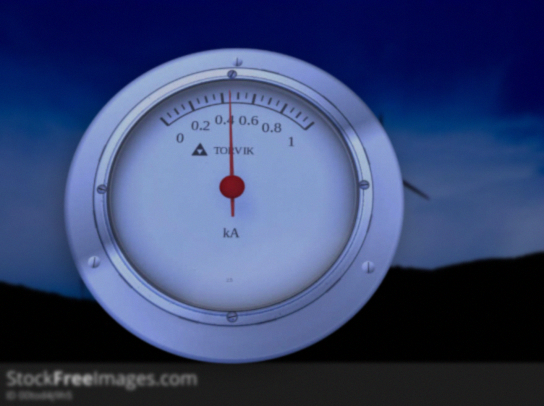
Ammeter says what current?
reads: 0.45 kA
